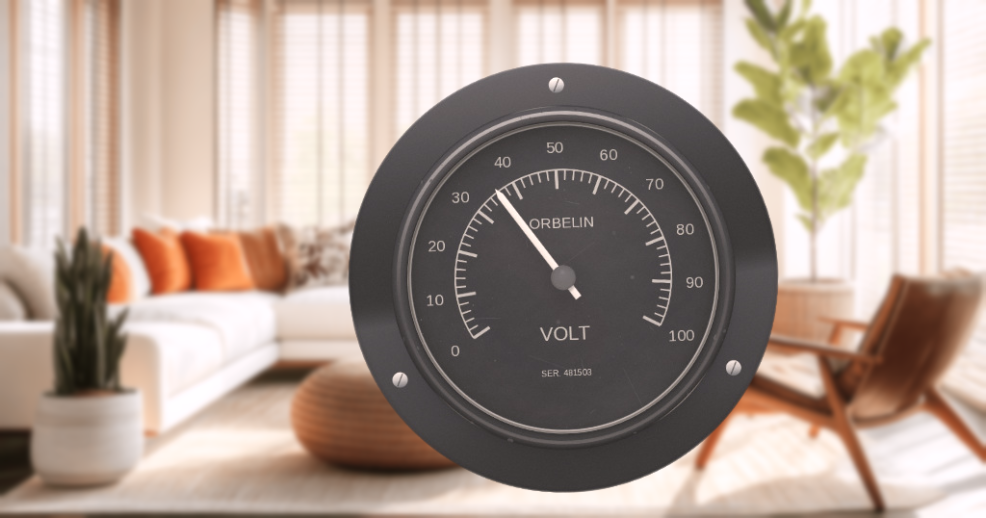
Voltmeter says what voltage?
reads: 36 V
